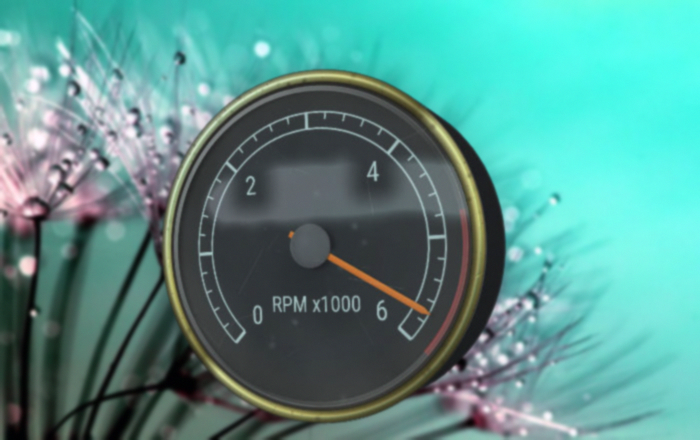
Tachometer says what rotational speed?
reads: 5700 rpm
